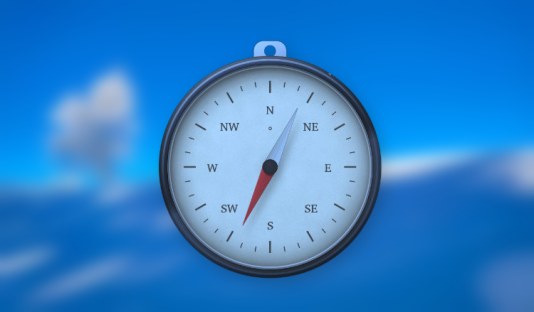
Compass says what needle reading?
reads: 205 °
